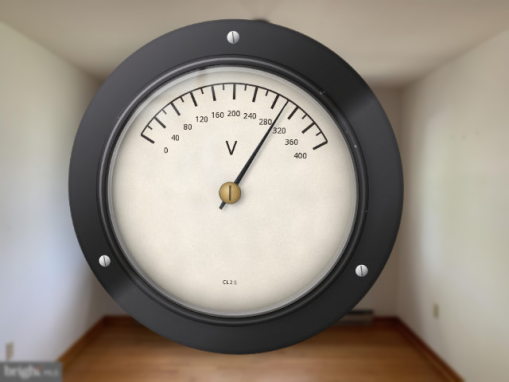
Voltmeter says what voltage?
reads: 300 V
